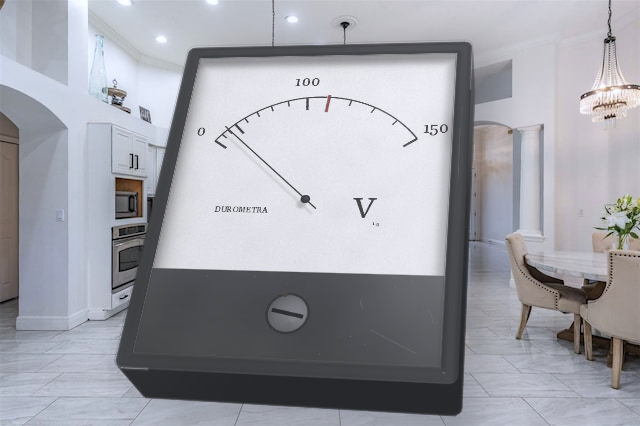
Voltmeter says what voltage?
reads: 40 V
